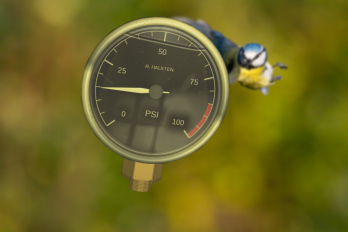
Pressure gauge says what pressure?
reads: 15 psi
